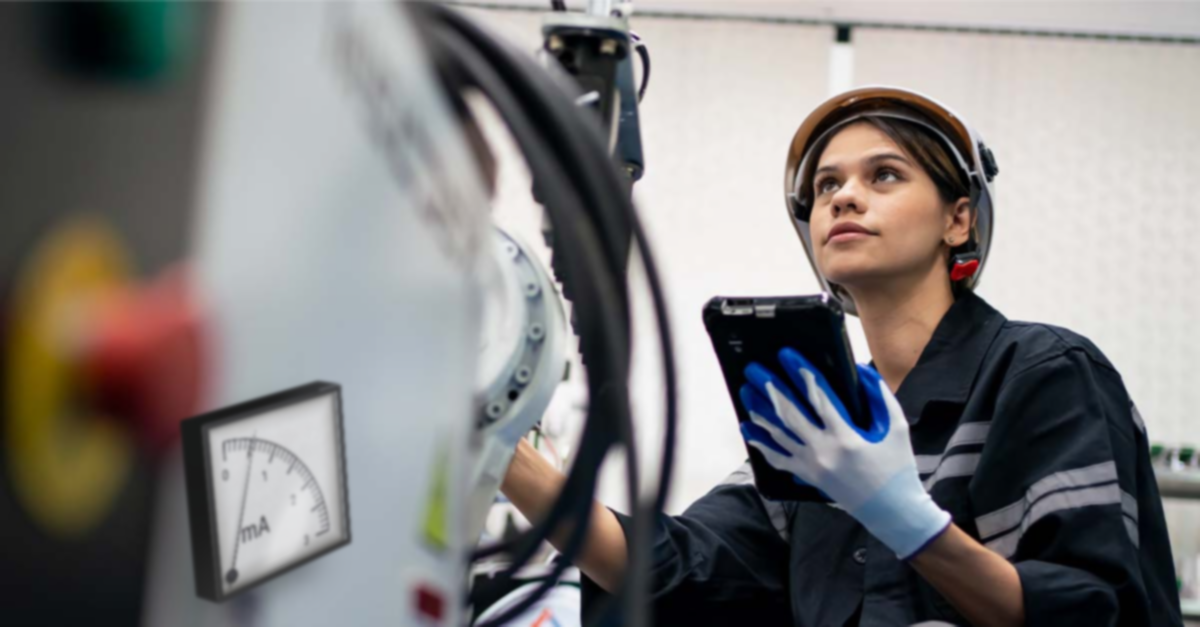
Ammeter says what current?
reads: 0.5 mA
